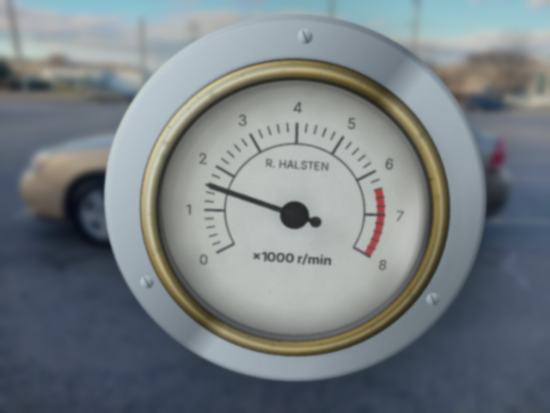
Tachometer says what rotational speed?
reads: 1600 rpm
